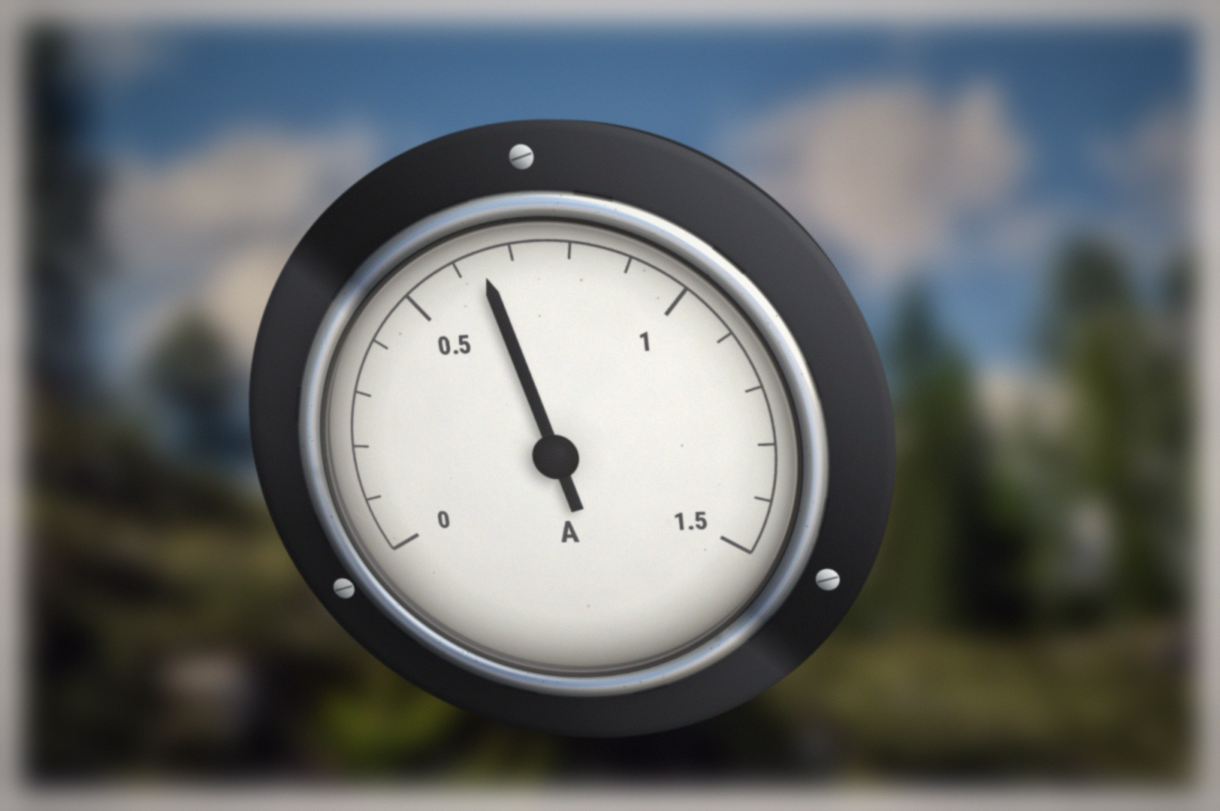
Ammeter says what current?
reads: 0.65 A
